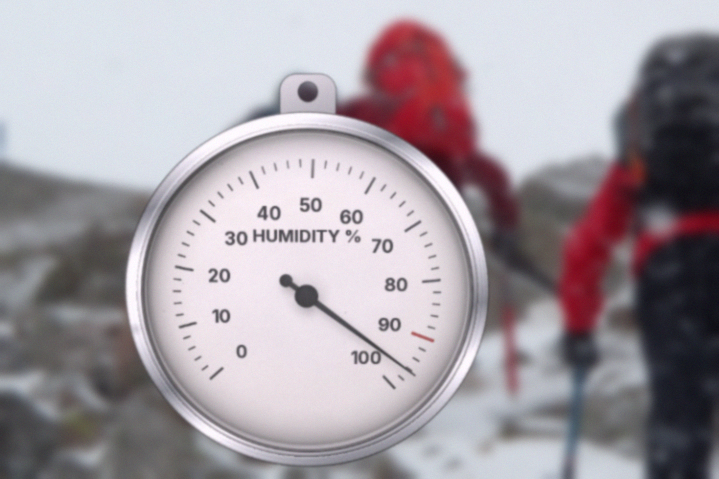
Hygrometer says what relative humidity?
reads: 96 %
